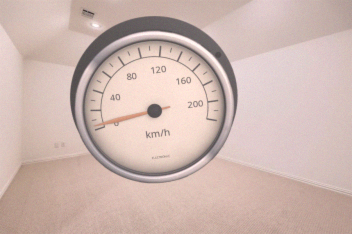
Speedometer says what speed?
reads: 5 km/h
